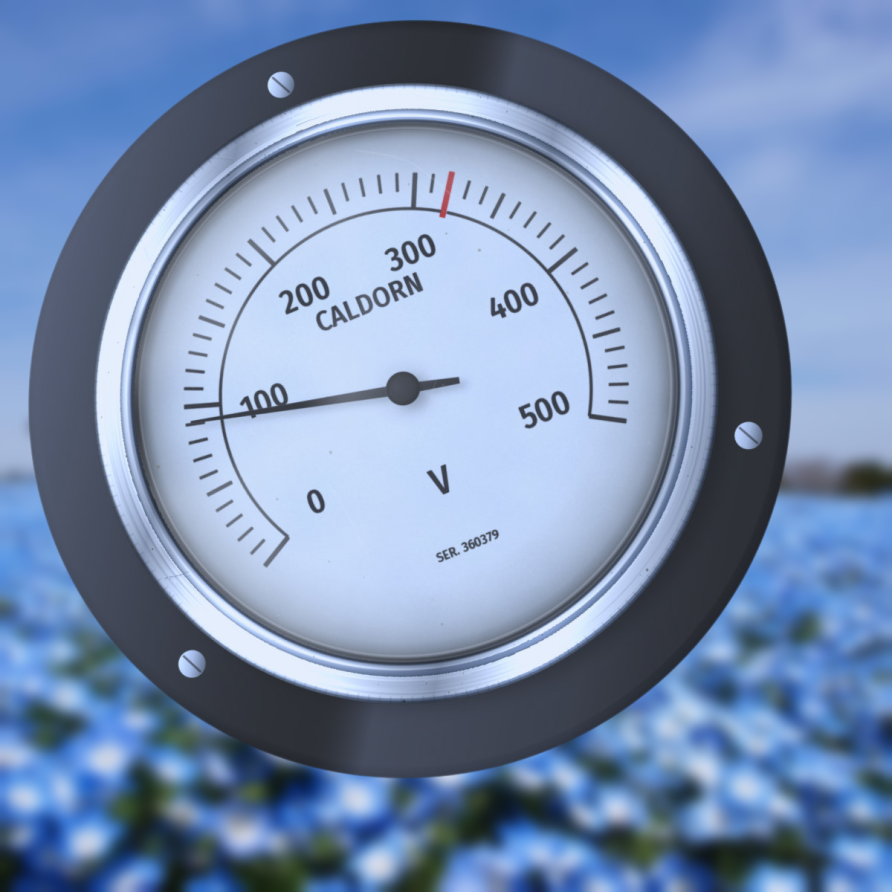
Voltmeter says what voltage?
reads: 90 V
